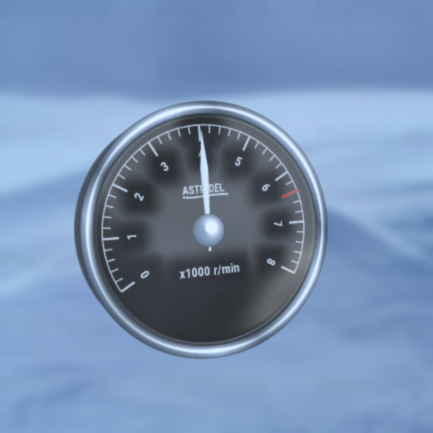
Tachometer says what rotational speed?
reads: 4000 rpm
